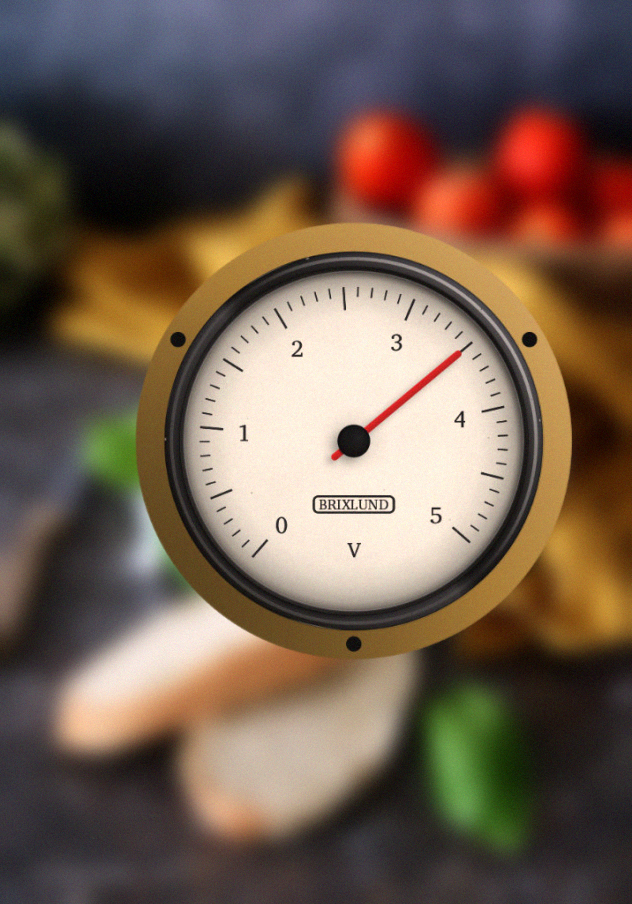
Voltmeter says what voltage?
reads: 3.5 V
